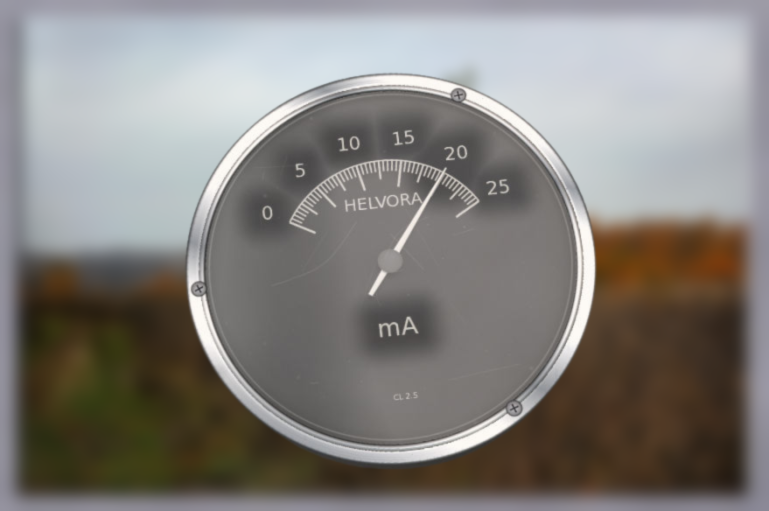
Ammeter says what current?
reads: 20 mA
